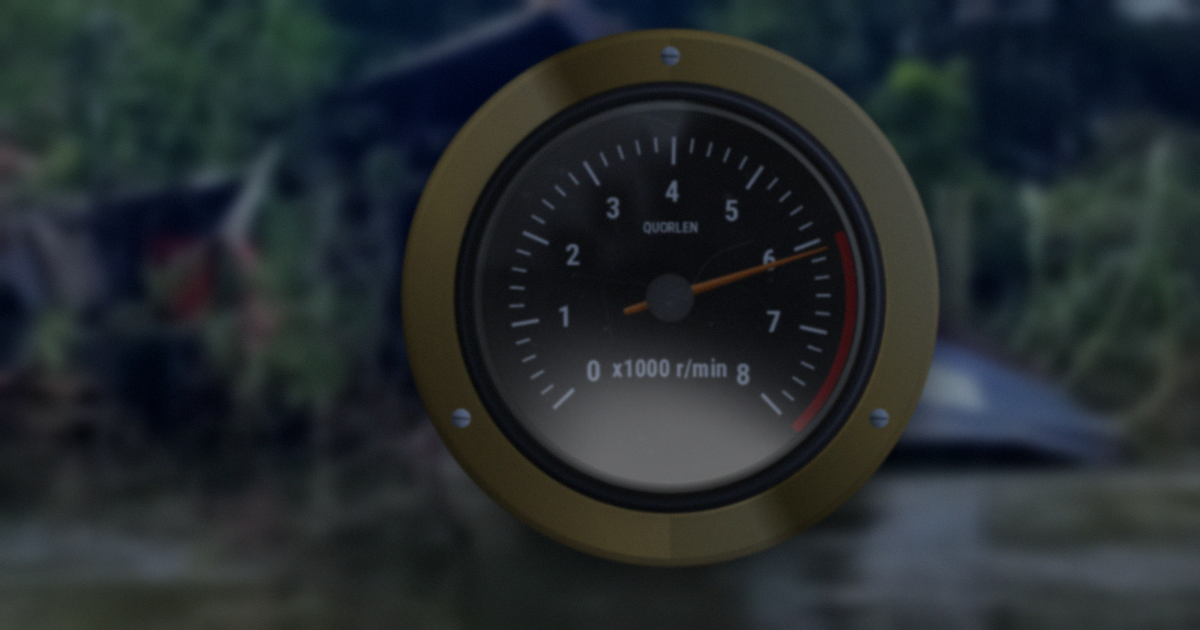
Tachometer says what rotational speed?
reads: 6100 rpm
